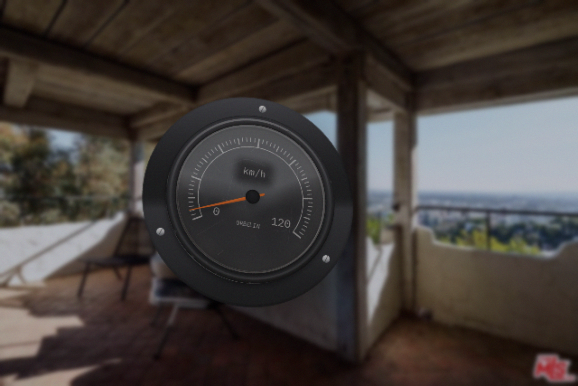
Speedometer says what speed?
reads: 4 km/h
